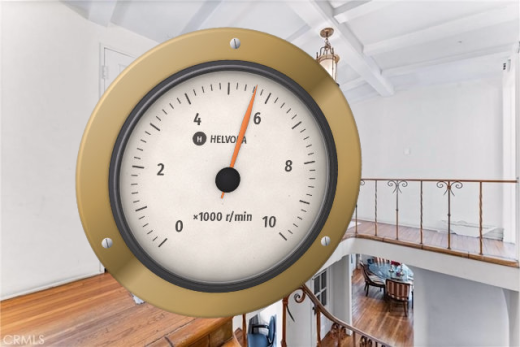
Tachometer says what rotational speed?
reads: 5600 rpm
